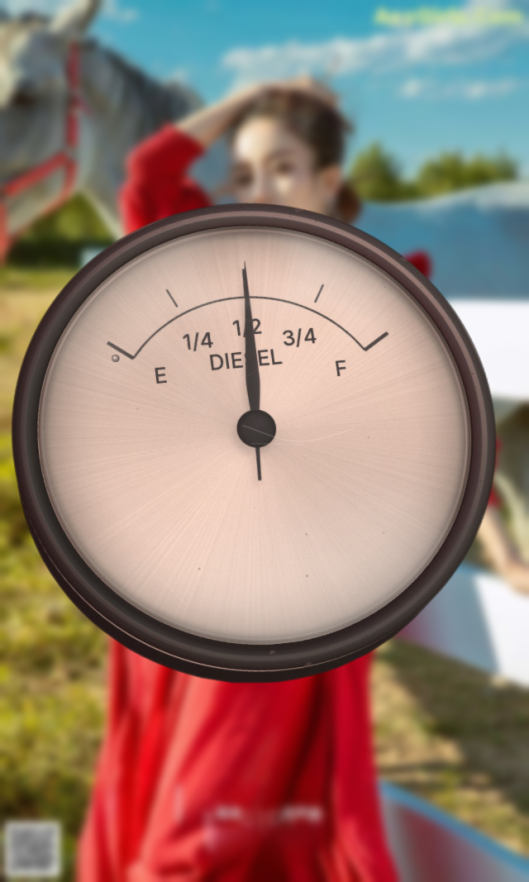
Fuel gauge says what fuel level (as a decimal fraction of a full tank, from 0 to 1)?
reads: 0.5
